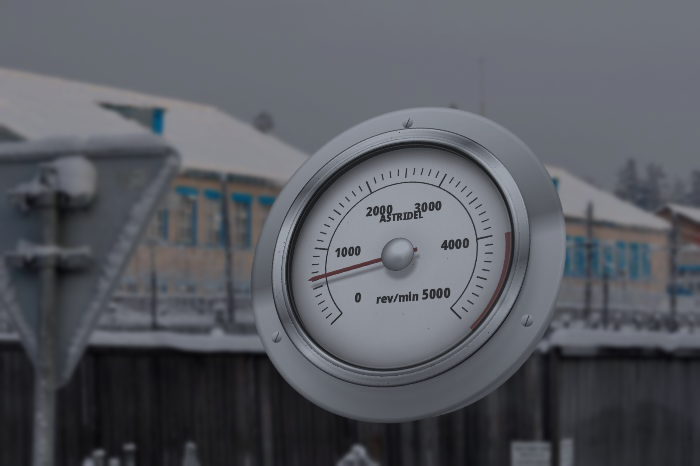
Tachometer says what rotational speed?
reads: 600 rpm
